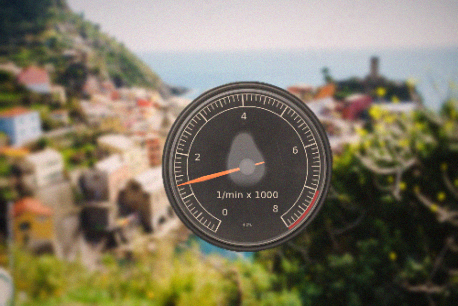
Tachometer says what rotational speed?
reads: 1300 rpm
